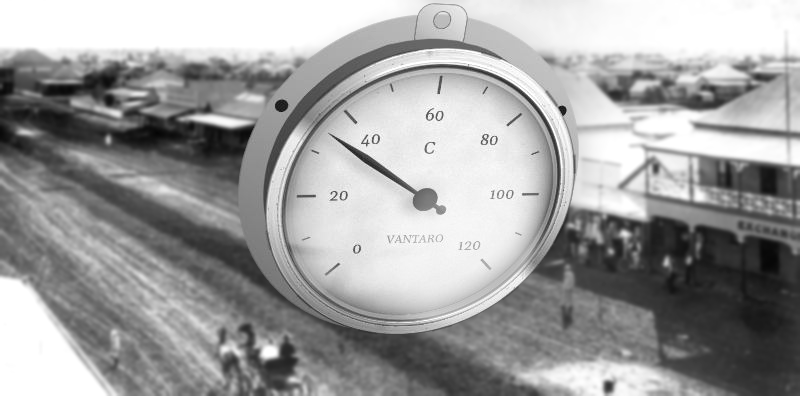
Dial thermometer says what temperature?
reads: 35 °C
